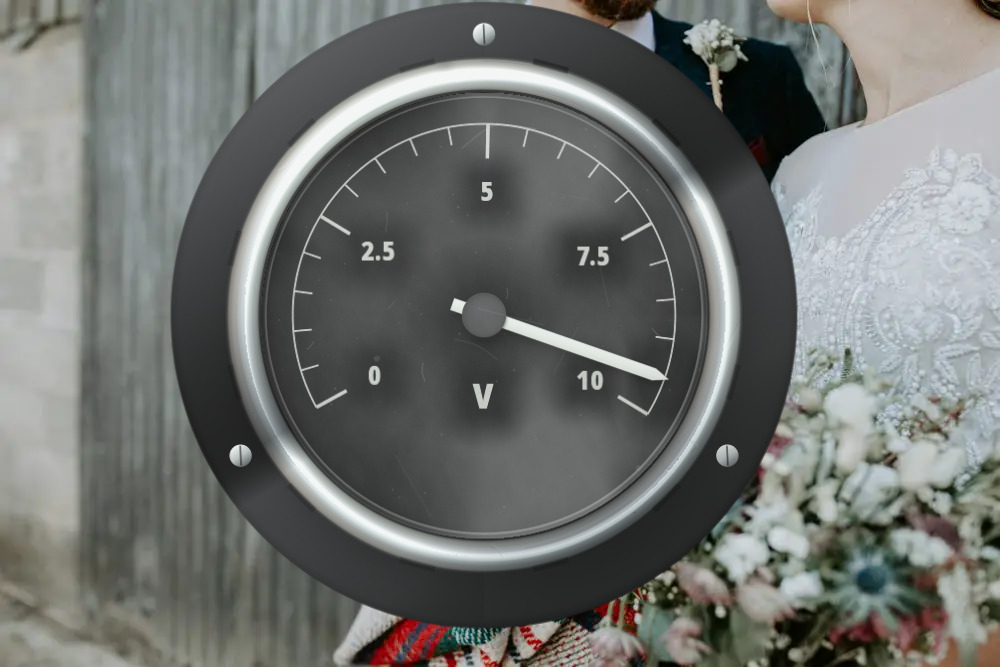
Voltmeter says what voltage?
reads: 9.5 V
